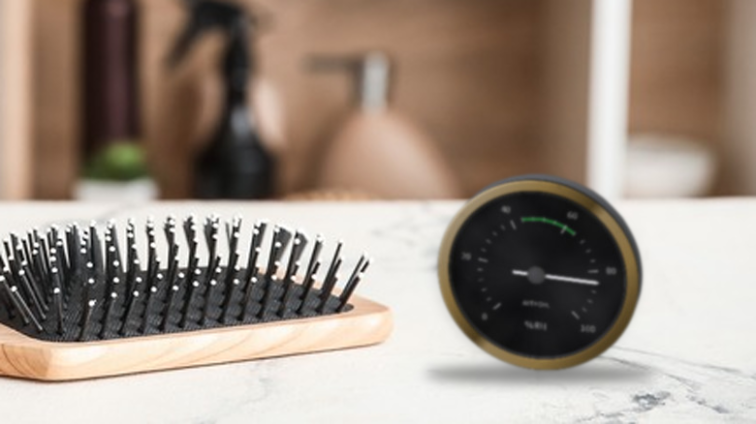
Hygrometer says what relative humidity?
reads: 84 %
